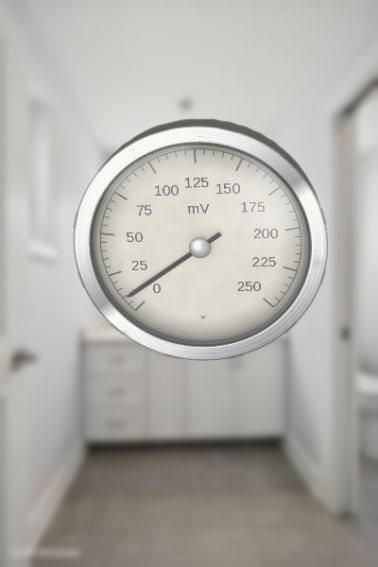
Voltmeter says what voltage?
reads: 10 mV
